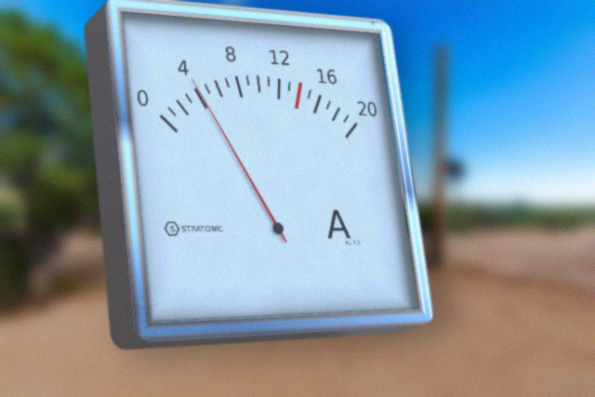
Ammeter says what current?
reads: 4 A
